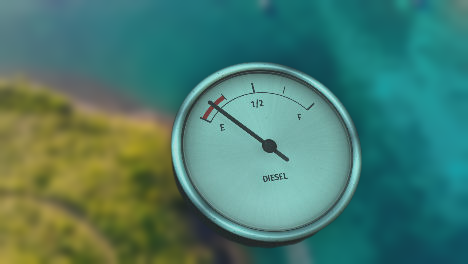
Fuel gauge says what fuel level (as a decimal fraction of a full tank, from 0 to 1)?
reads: 0.125
